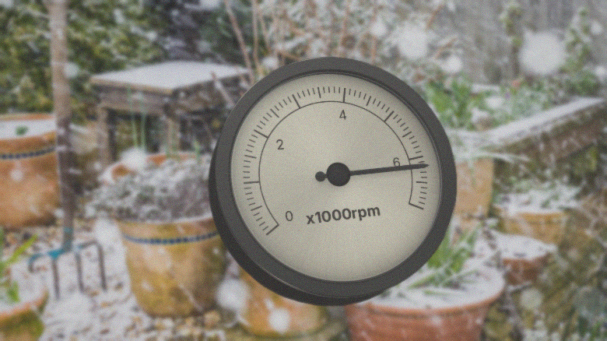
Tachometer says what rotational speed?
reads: 6200 rpm
